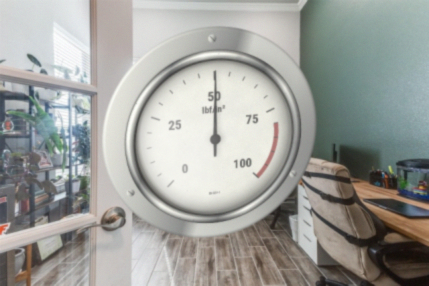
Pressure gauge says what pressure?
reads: 50 psi
